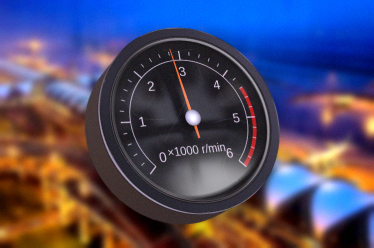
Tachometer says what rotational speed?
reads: 2800 rpm
